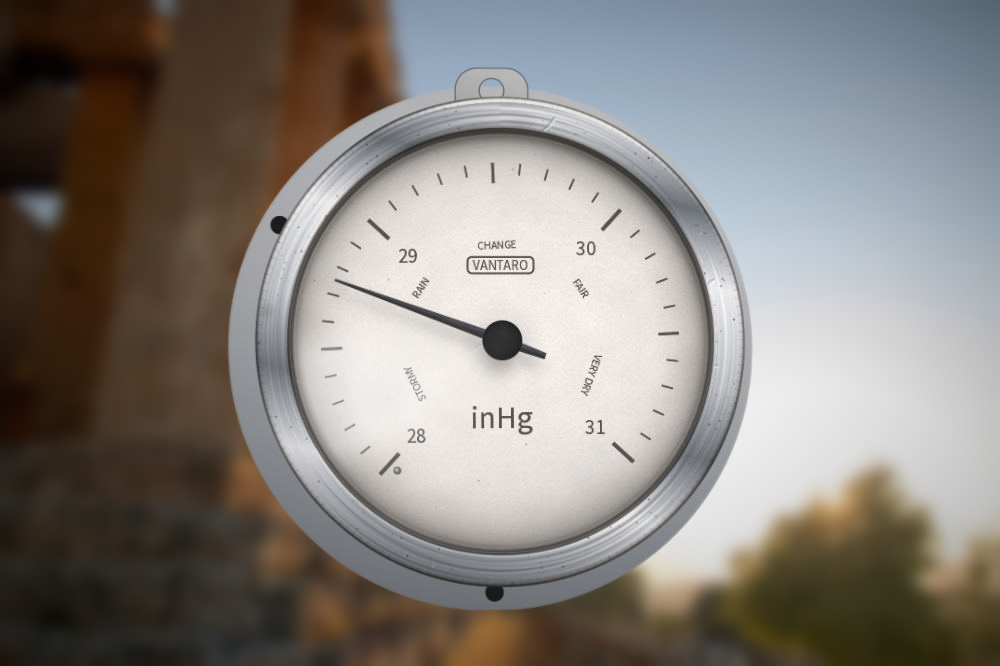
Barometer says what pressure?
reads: 28.75 inHg
